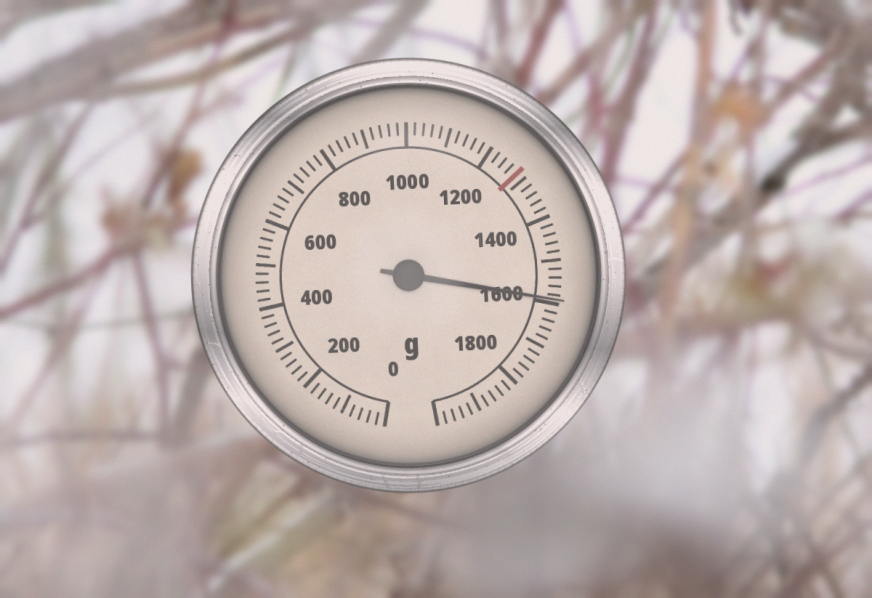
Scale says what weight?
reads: 1590 g
